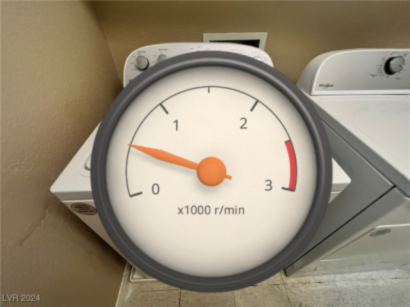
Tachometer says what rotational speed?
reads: 500 rpm
